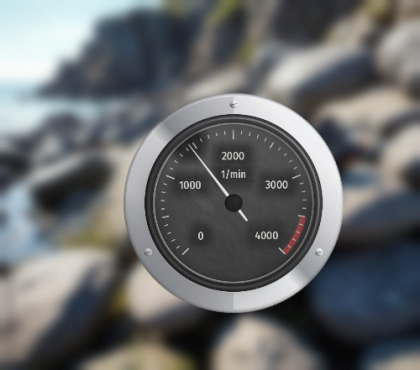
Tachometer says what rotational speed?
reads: 1450 rpm
